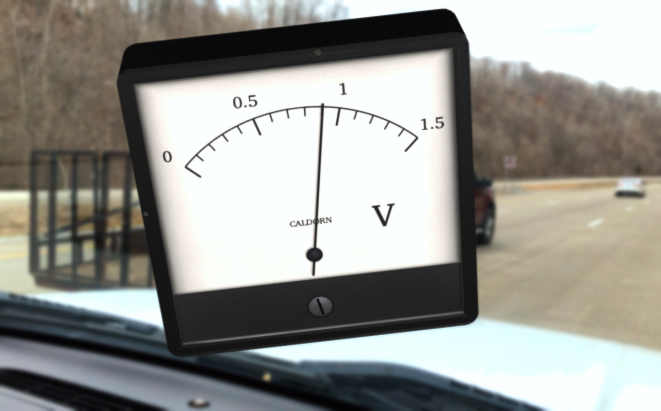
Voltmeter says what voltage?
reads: 0.9 V
